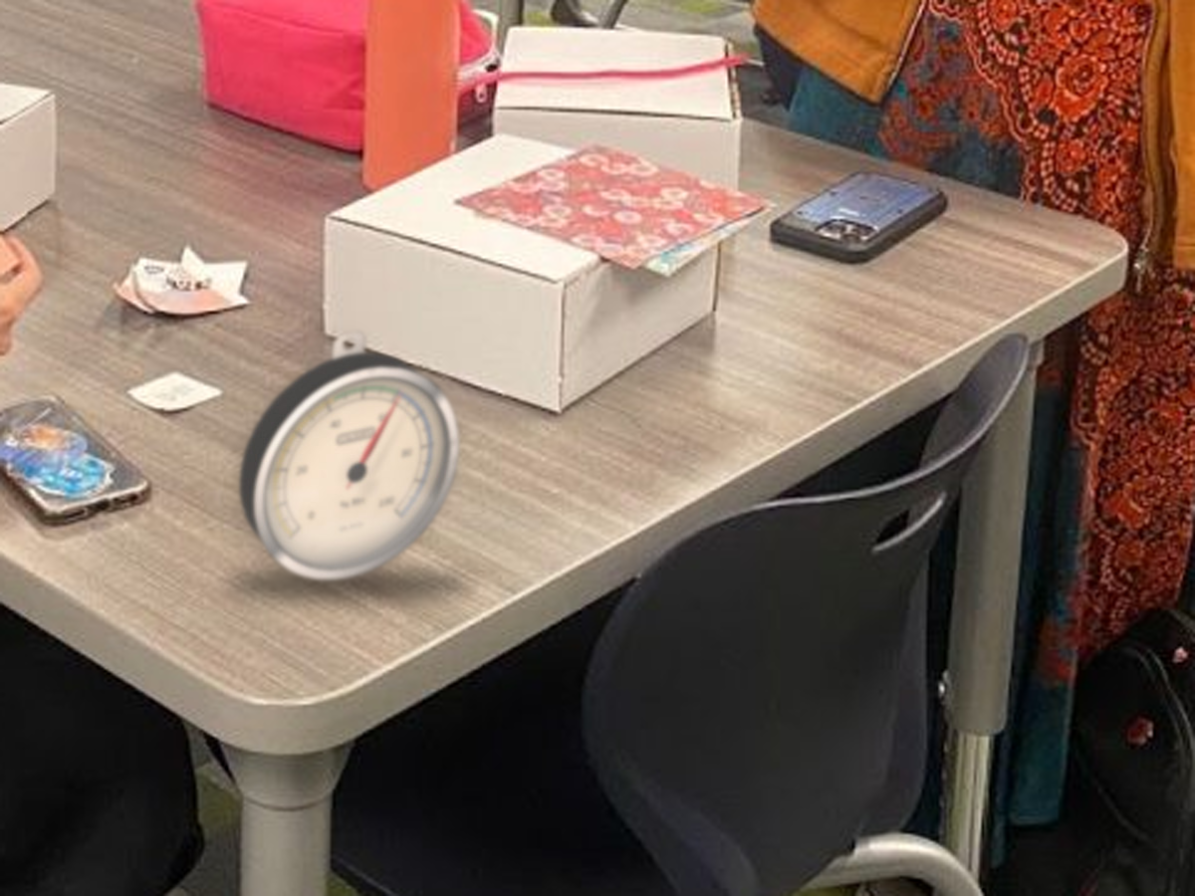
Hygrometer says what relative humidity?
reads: 60 %
